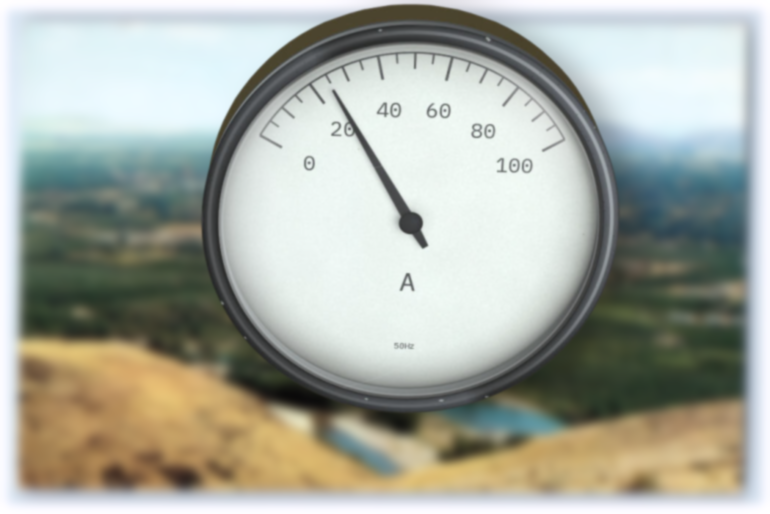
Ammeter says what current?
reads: 25 A
